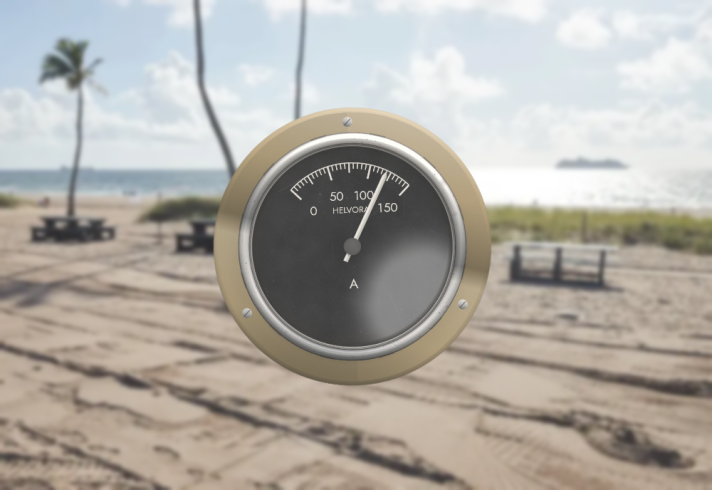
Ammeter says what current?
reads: 120 A
